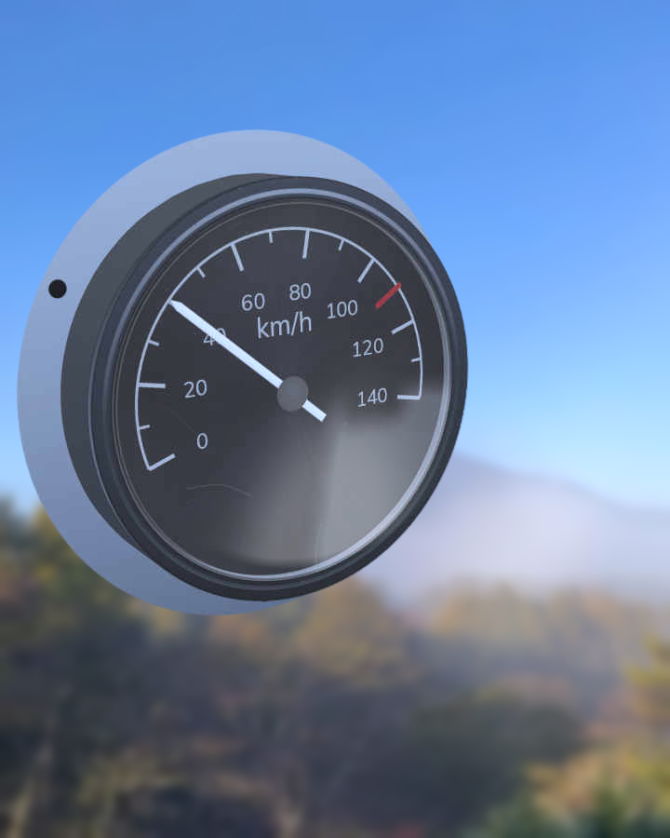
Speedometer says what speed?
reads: 40 km/h
